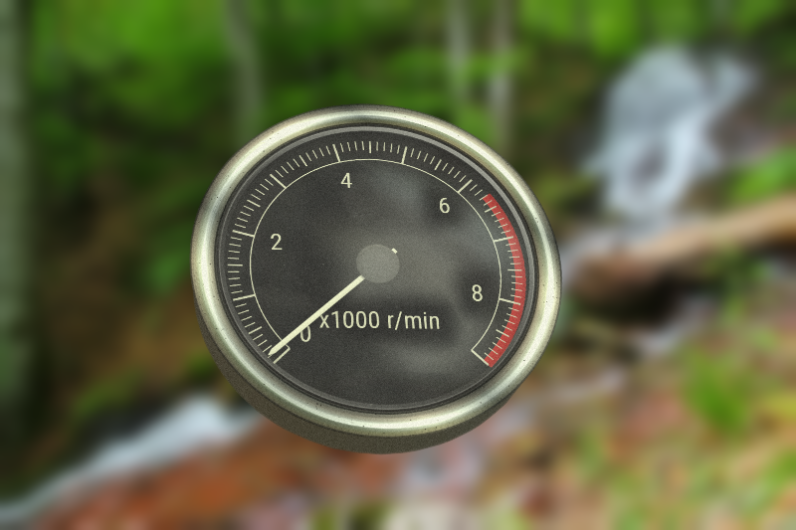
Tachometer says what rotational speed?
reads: 100 rpm
